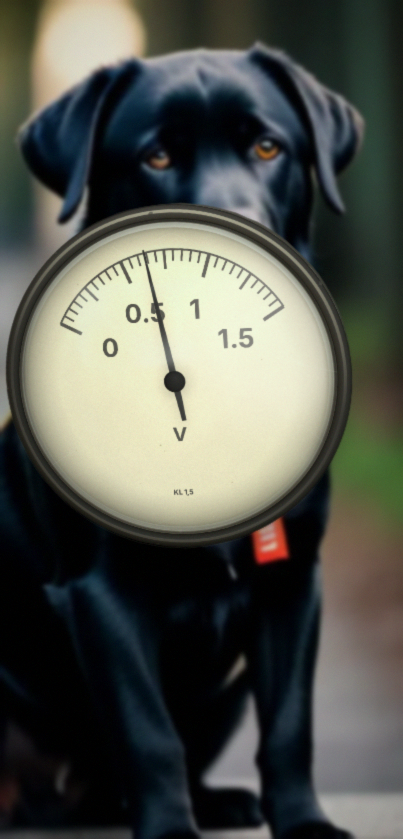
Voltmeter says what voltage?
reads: 0.65 V
